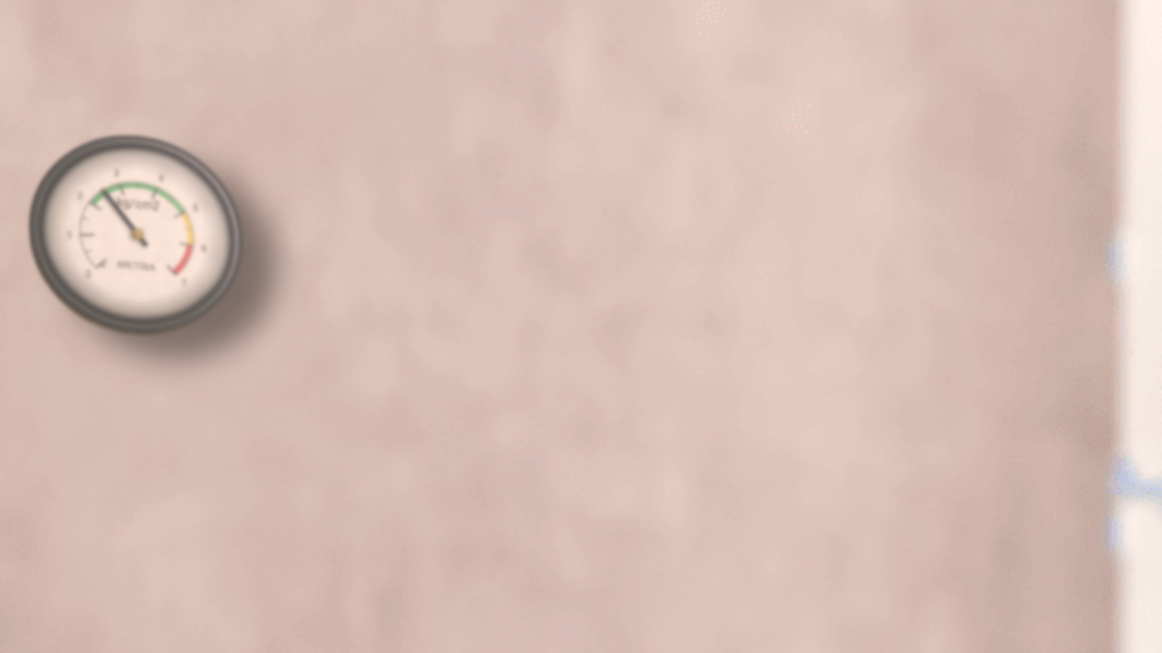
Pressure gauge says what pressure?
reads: 2.5 kg/cm²
